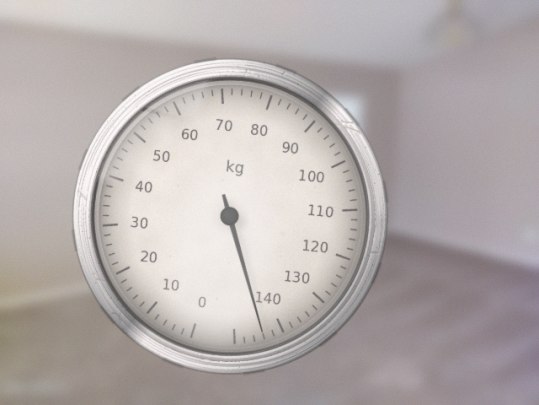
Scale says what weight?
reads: 144 kg
